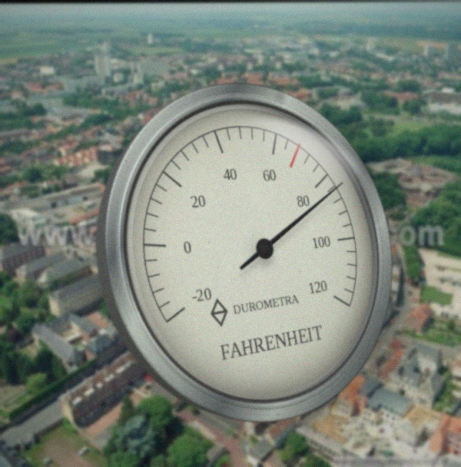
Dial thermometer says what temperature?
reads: 84 °F
